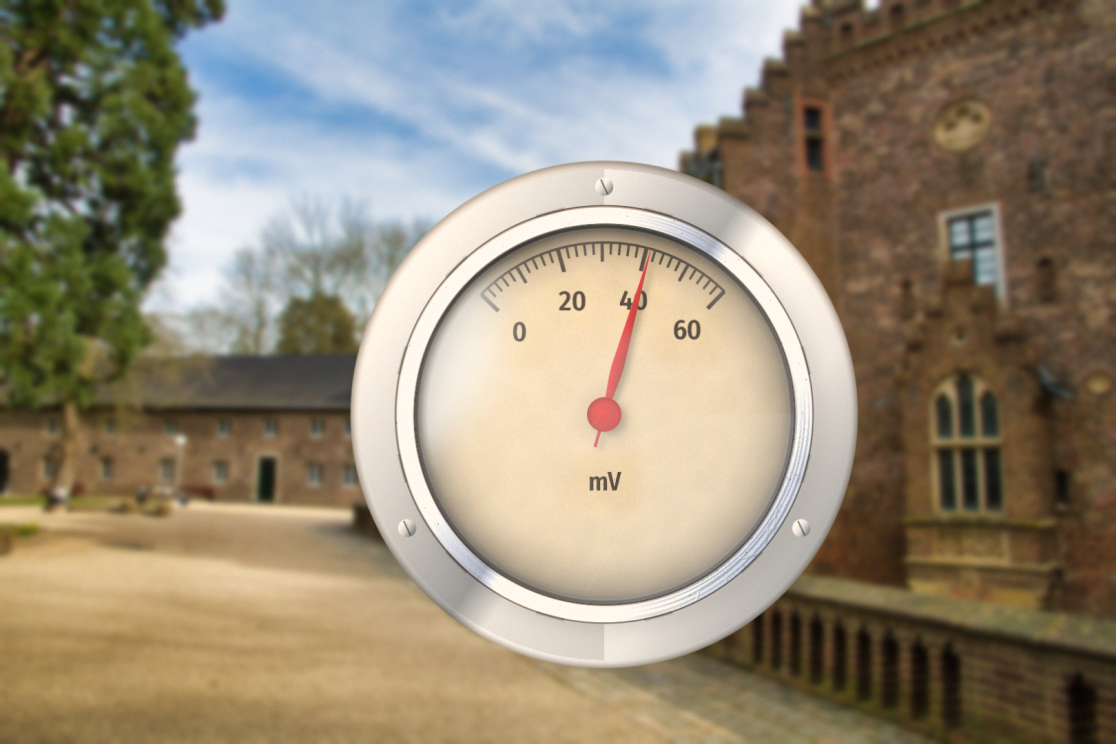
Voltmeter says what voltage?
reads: 41 mV
